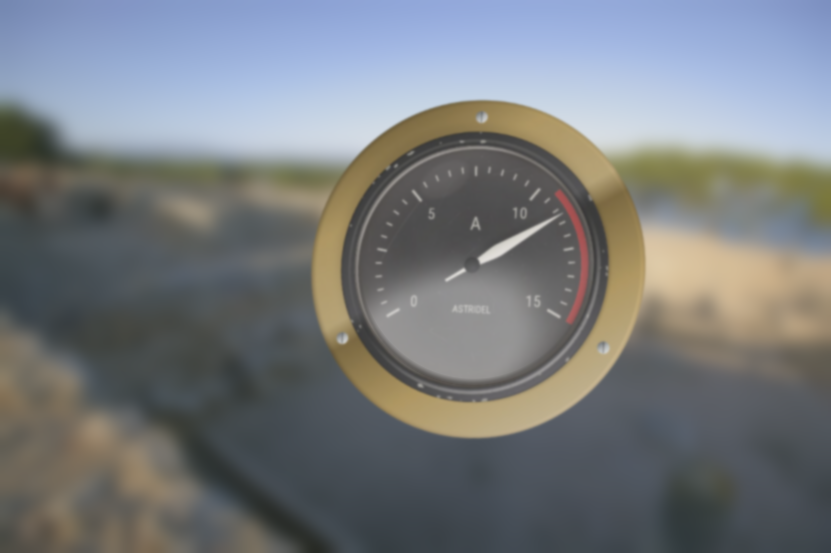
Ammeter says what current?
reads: 11.25 A
